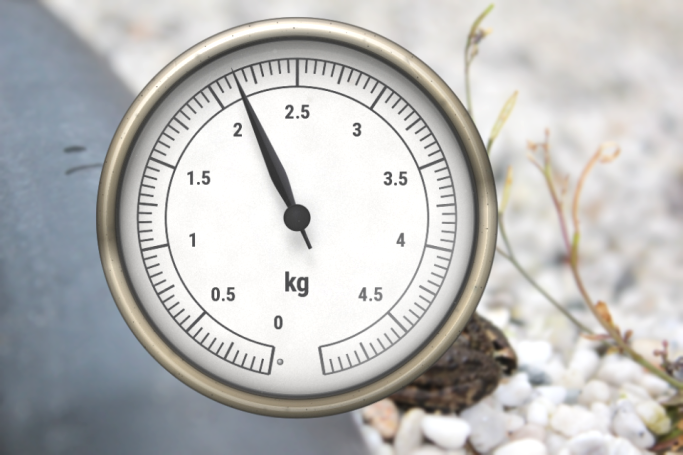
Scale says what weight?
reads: 2.15 kg
